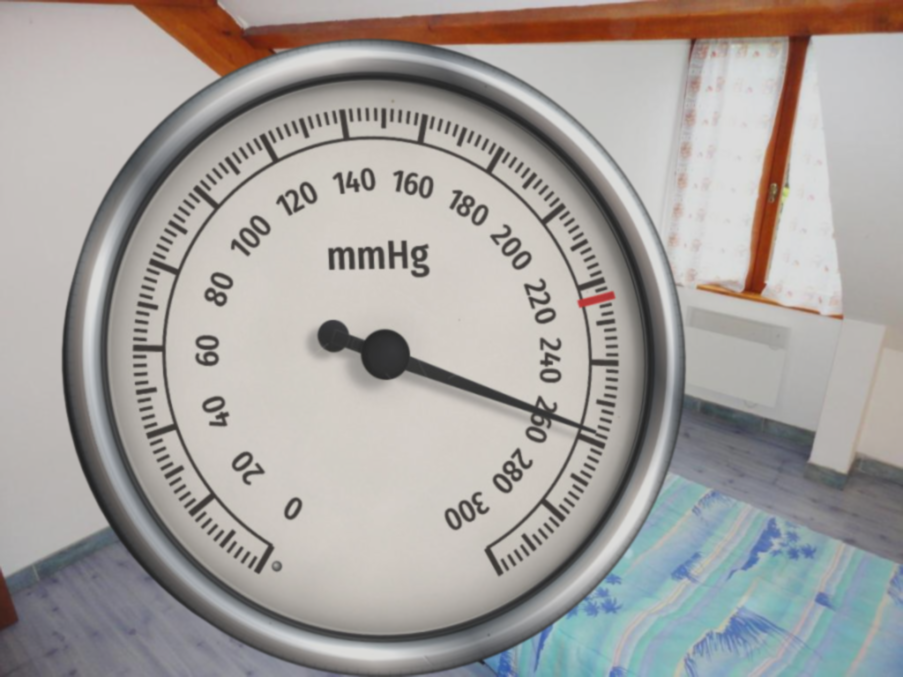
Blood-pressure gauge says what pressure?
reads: 258 mmHg
